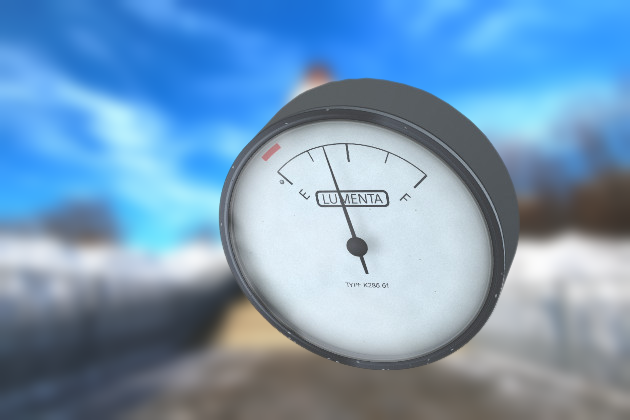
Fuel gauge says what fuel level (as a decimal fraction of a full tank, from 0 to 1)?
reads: 0.375
